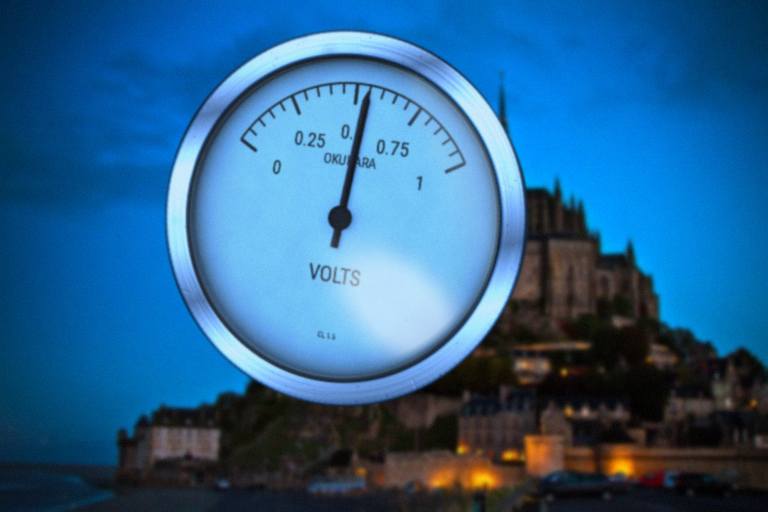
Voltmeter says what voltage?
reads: 0.55 V
